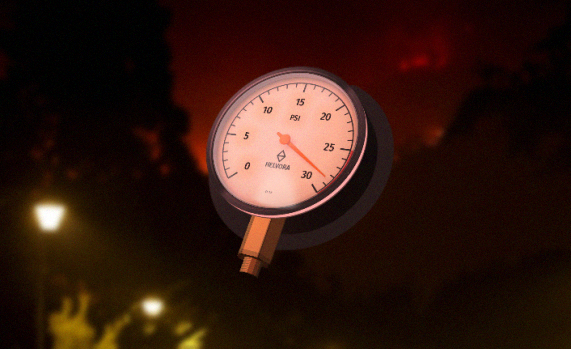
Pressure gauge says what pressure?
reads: 28.5 psi
